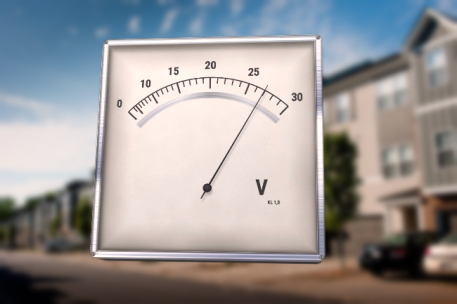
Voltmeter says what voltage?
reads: 27 V
